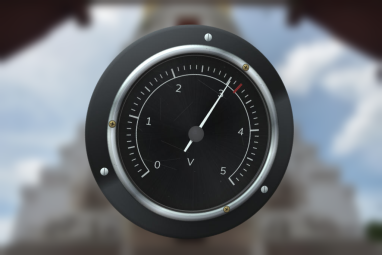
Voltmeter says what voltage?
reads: 3 V
